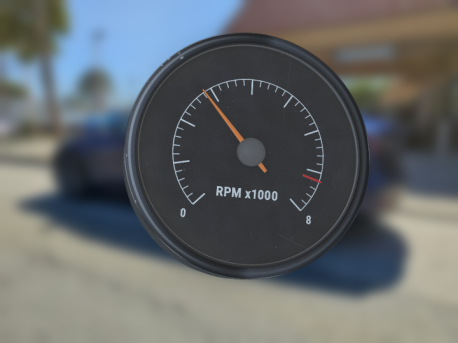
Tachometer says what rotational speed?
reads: 2800 rpm
